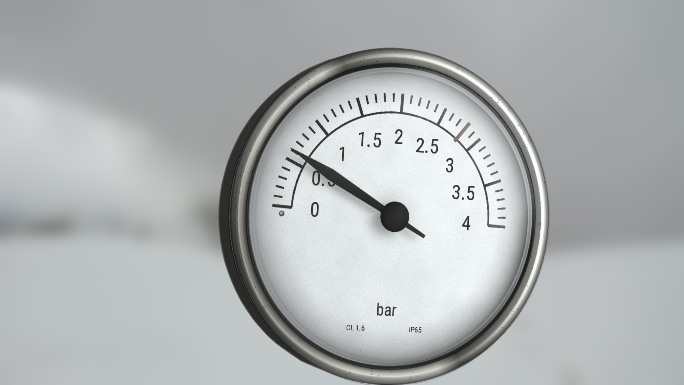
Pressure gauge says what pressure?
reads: 0.6 bar
